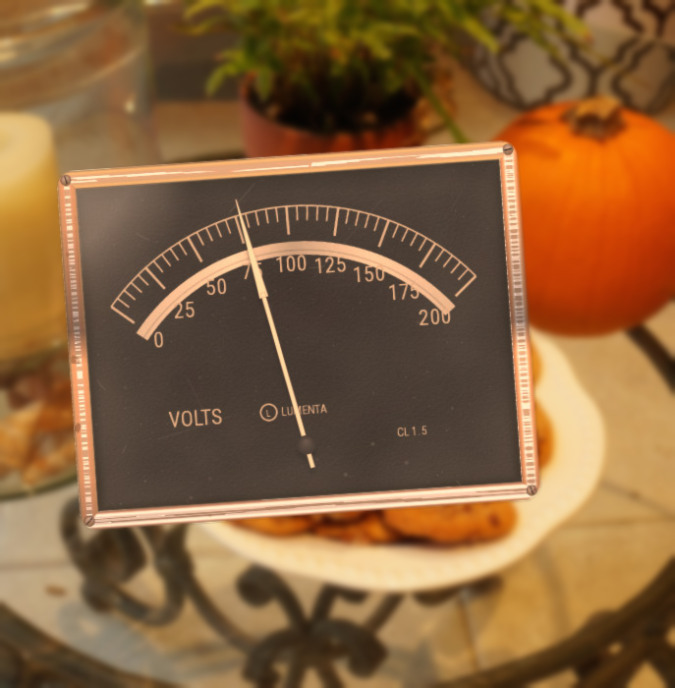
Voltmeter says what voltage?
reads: 77.5 V
